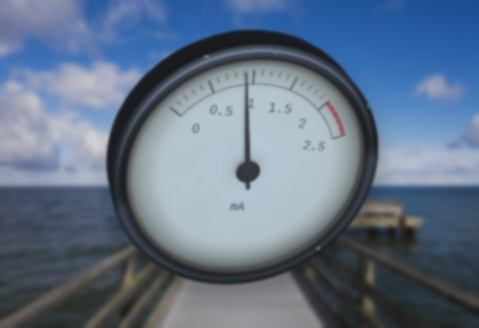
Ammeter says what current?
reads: 0.9 mA
